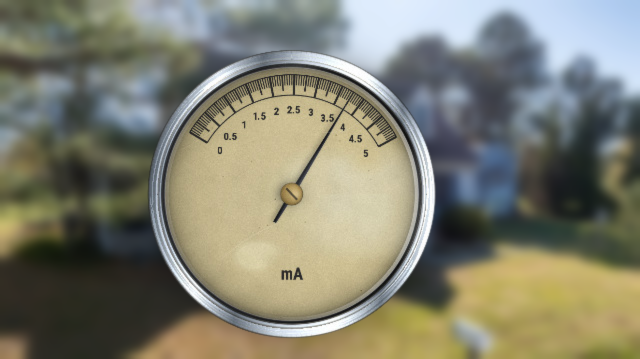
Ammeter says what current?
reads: 3.75 mA
